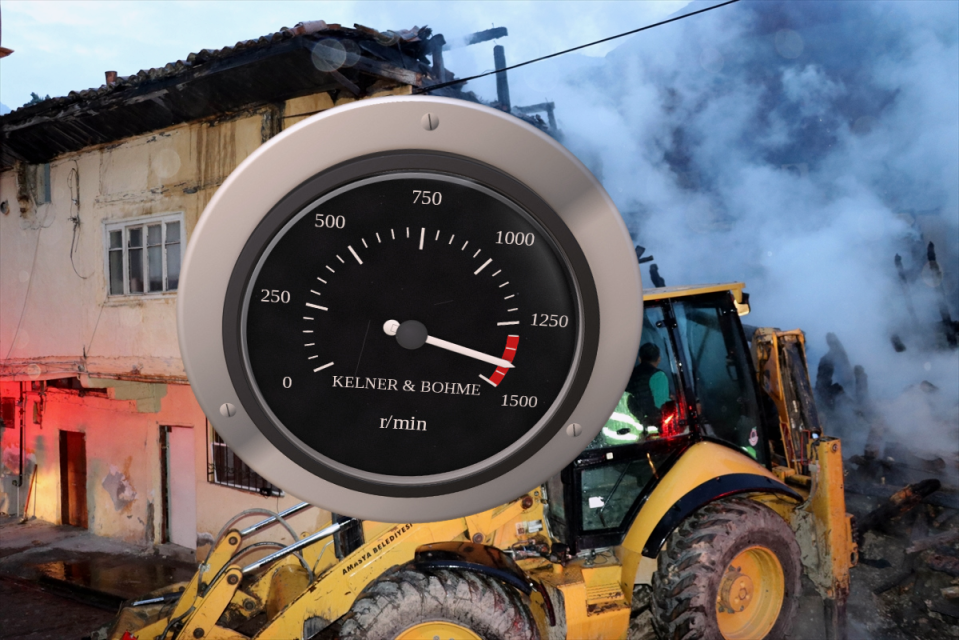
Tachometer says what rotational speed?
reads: 1400 rpm
